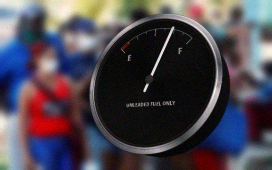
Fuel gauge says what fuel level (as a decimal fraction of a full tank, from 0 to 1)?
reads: 0.75
